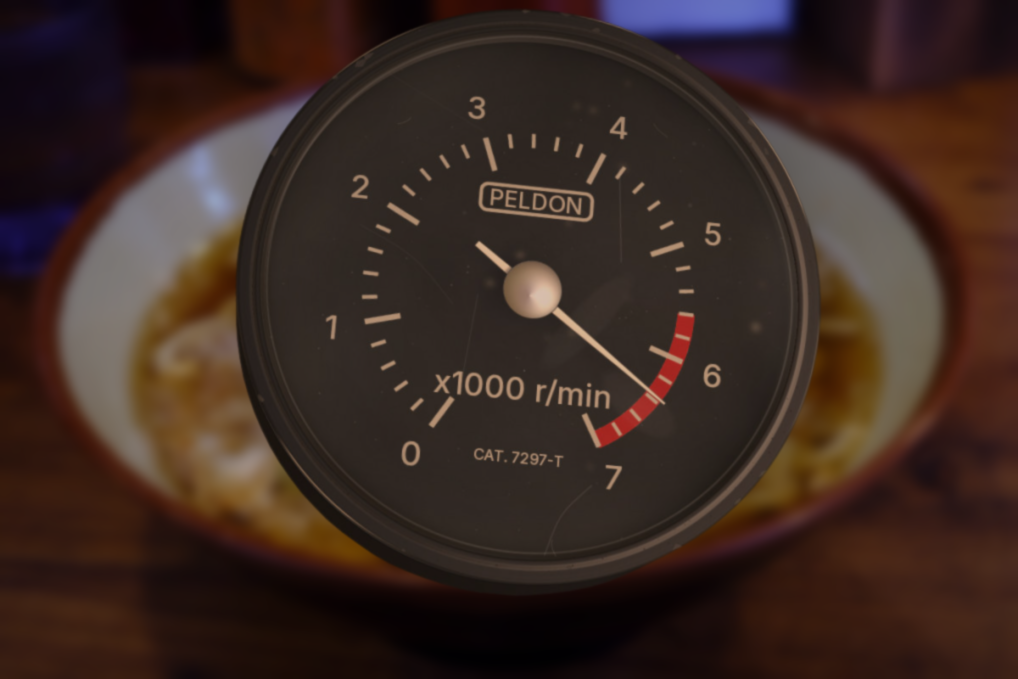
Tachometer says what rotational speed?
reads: 6400 rpm
